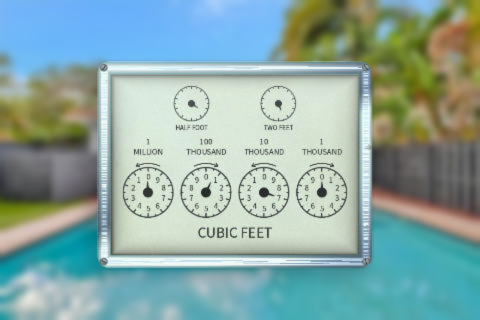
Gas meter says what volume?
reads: 7000 ft³
